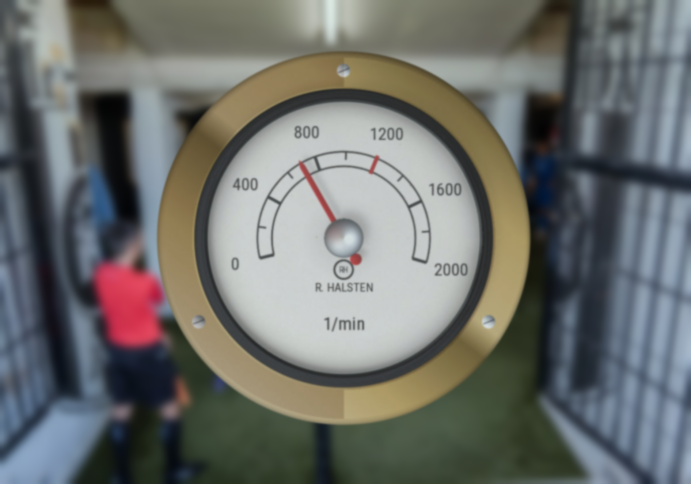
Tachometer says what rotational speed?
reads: 700 rpm
